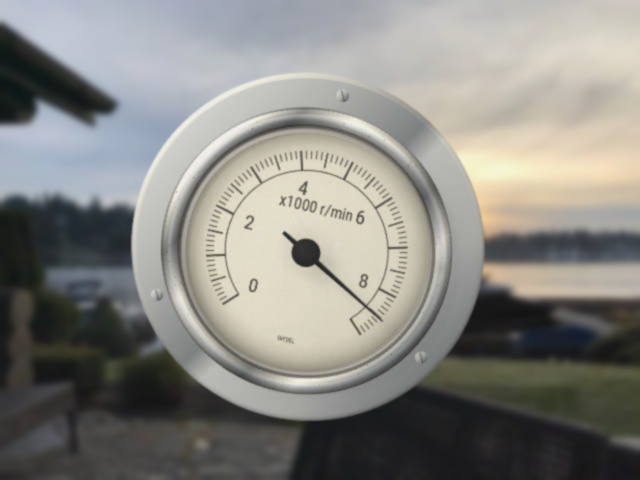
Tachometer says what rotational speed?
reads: 8500 rpm
